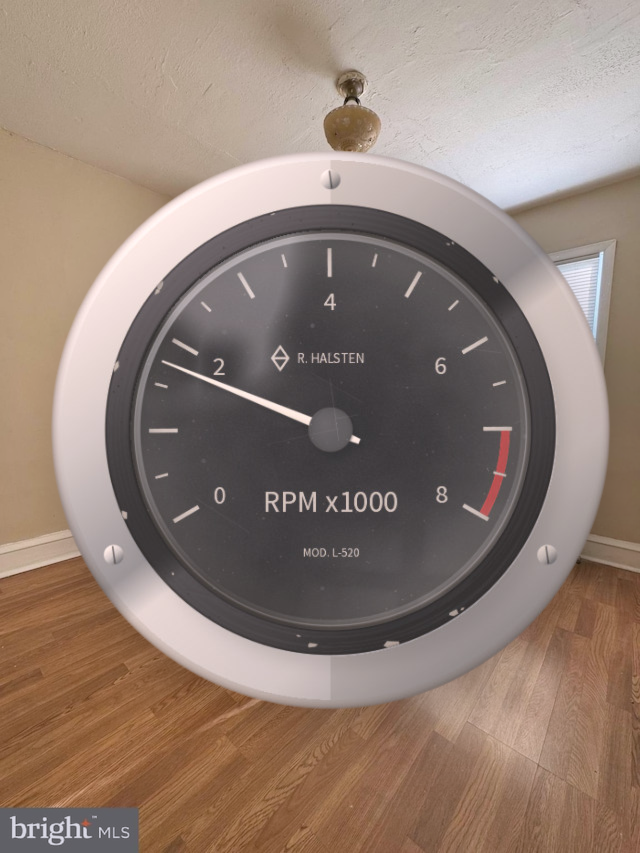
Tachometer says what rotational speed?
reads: 1750 rpm
